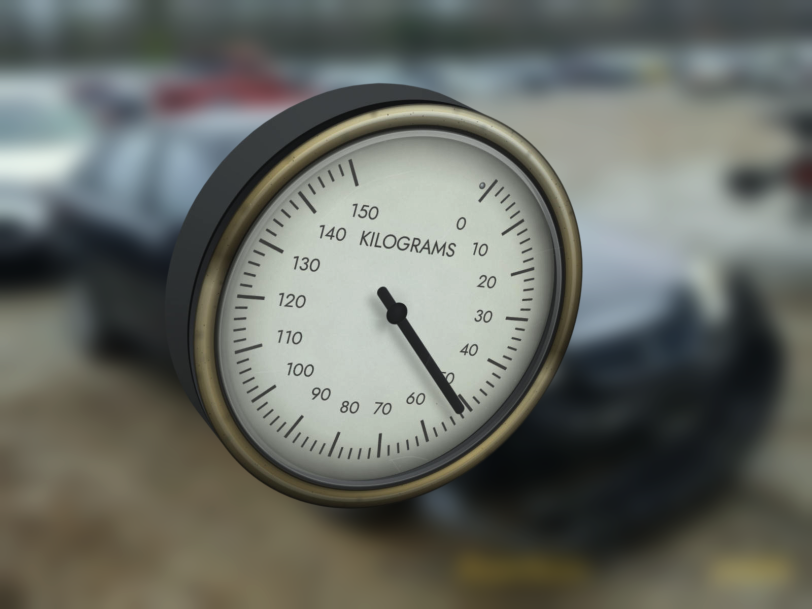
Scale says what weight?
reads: 52 kg
